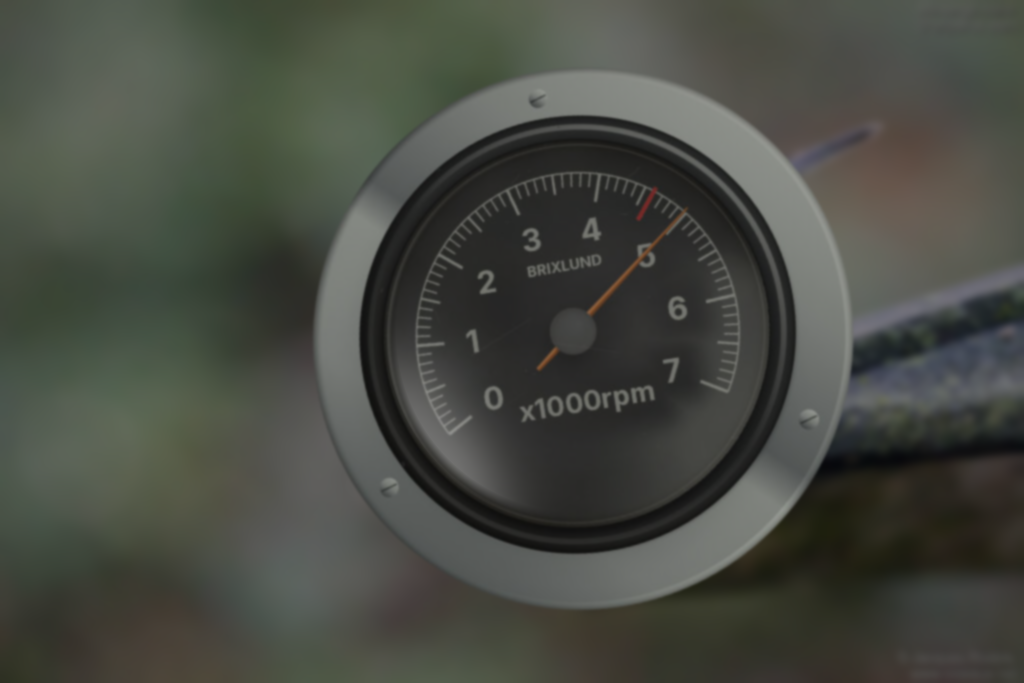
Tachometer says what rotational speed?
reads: 5000 rpm
